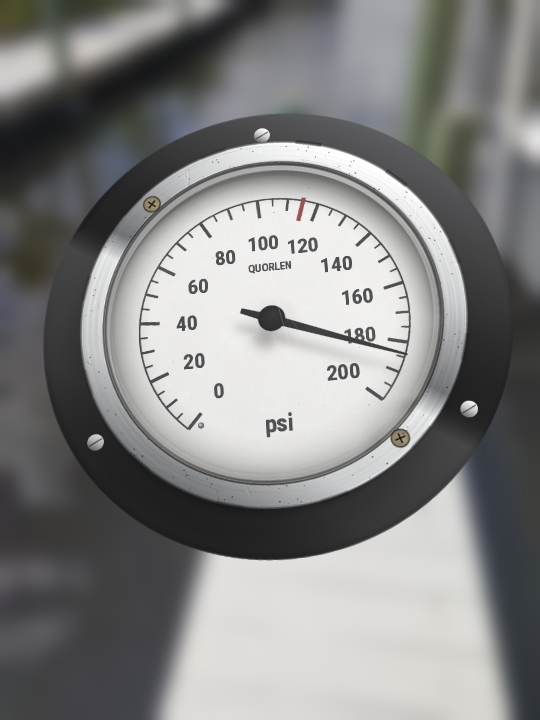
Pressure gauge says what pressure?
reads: 185 psi
